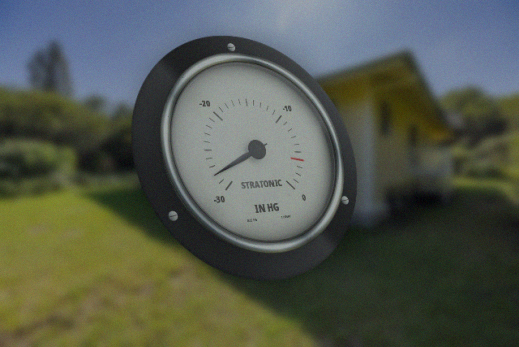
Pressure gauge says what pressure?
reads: -28 inHg
